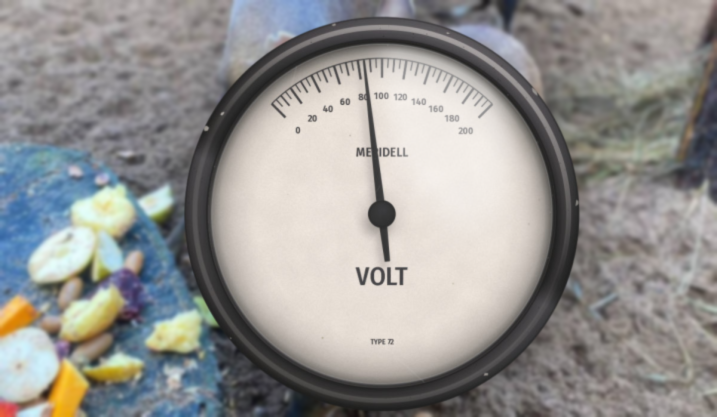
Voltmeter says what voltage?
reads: 85 V
